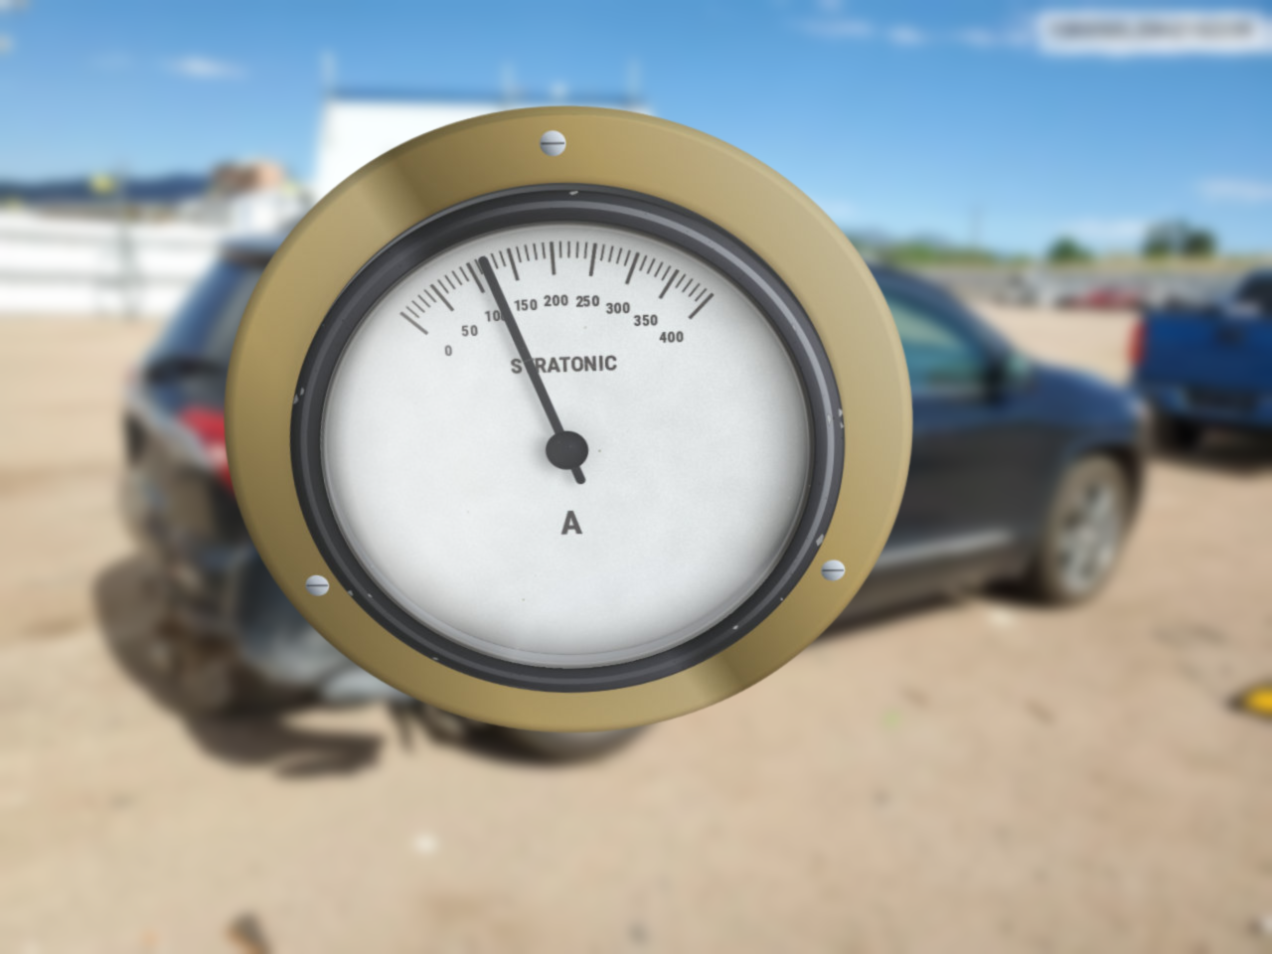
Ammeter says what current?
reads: 120 A
